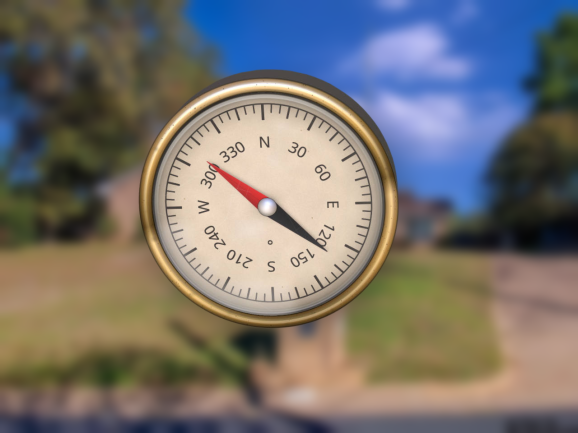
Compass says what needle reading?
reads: 310 °
